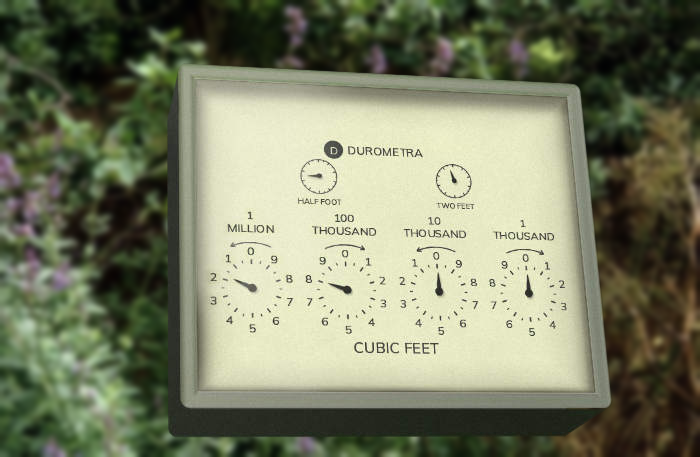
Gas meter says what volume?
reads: 180000 ft³
